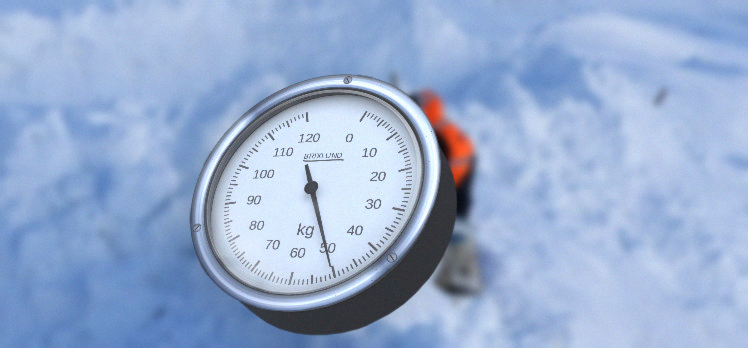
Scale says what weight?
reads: 50 kg
